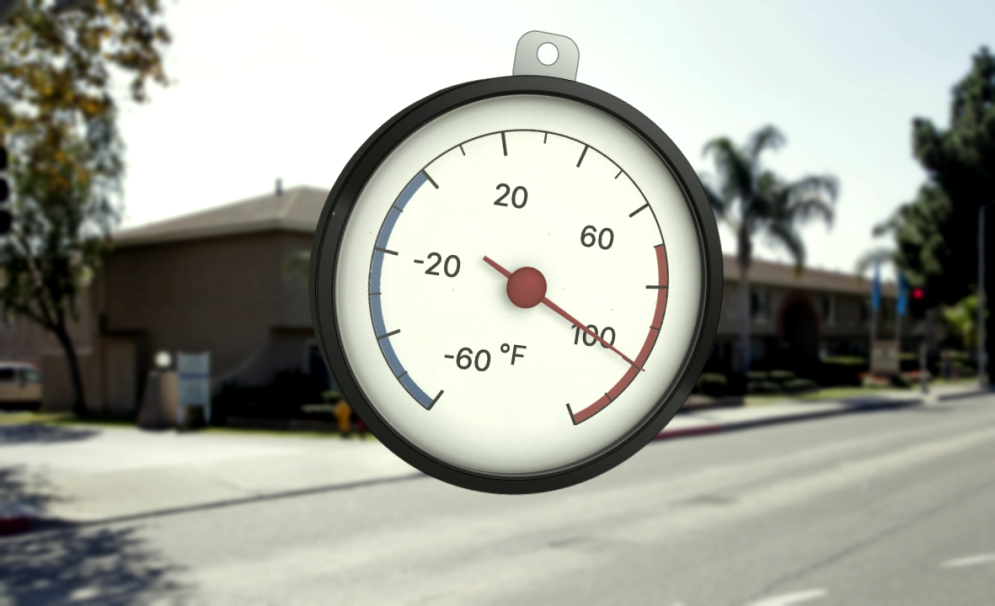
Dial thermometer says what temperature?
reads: 100 °F
